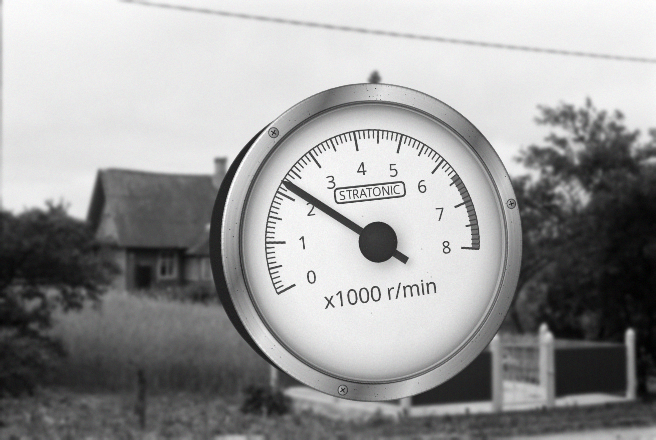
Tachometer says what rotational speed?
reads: 2200 rpm
